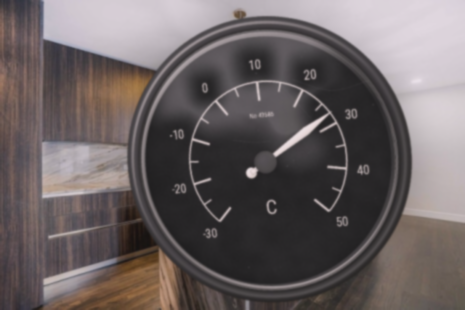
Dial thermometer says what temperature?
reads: 27.5 °C
